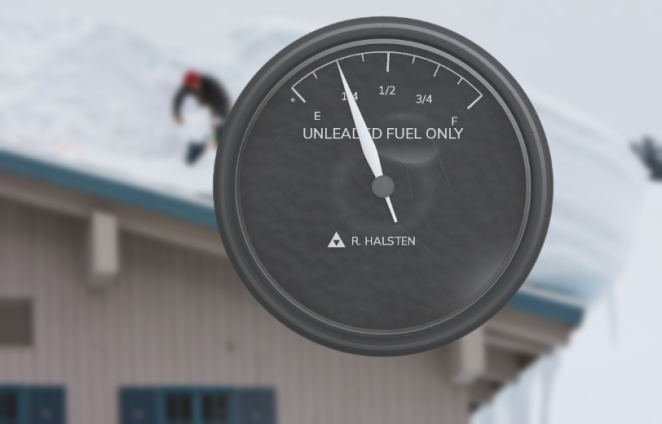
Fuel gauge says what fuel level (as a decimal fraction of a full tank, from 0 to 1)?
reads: 0.25
